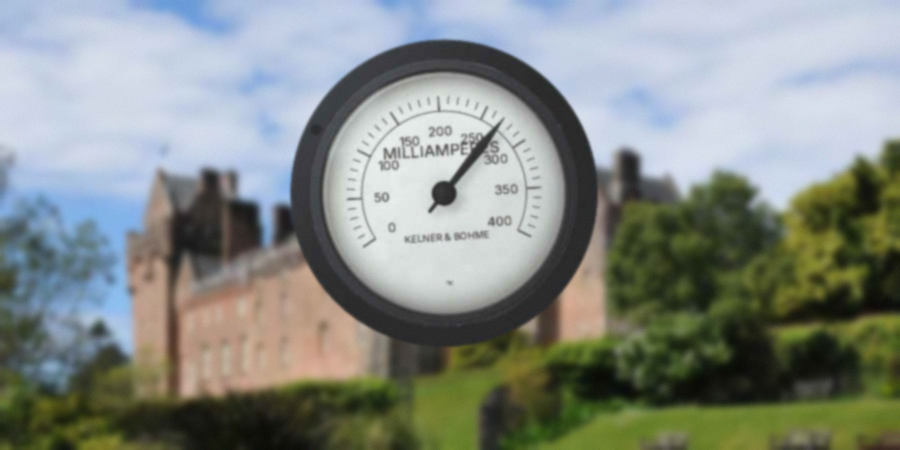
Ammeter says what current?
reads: 270 mA
